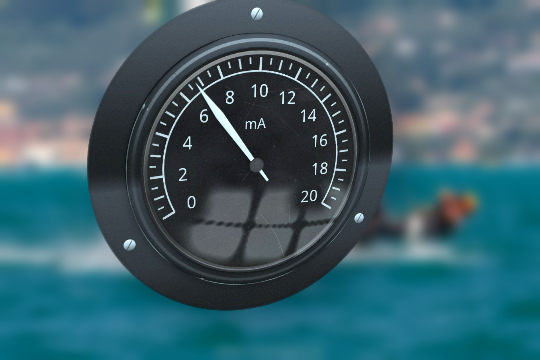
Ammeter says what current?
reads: 6.75 mA
